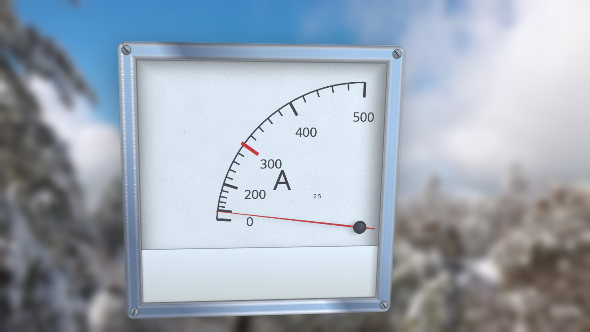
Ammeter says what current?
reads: 100 A
